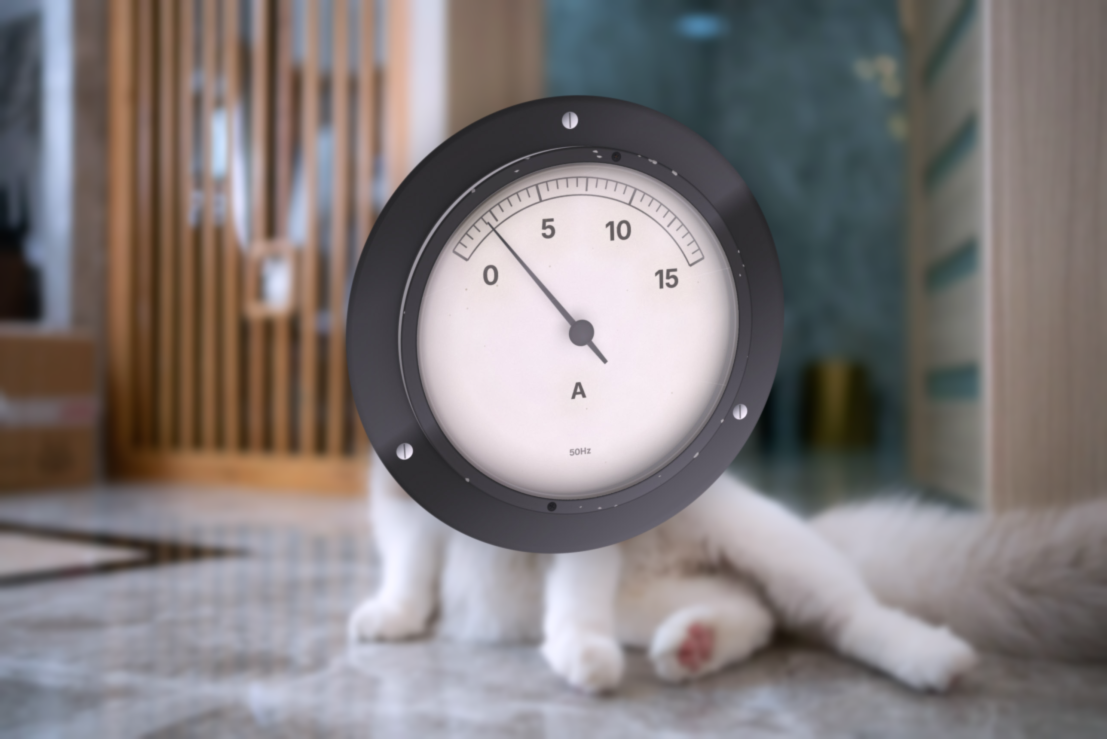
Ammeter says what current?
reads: 2 A
